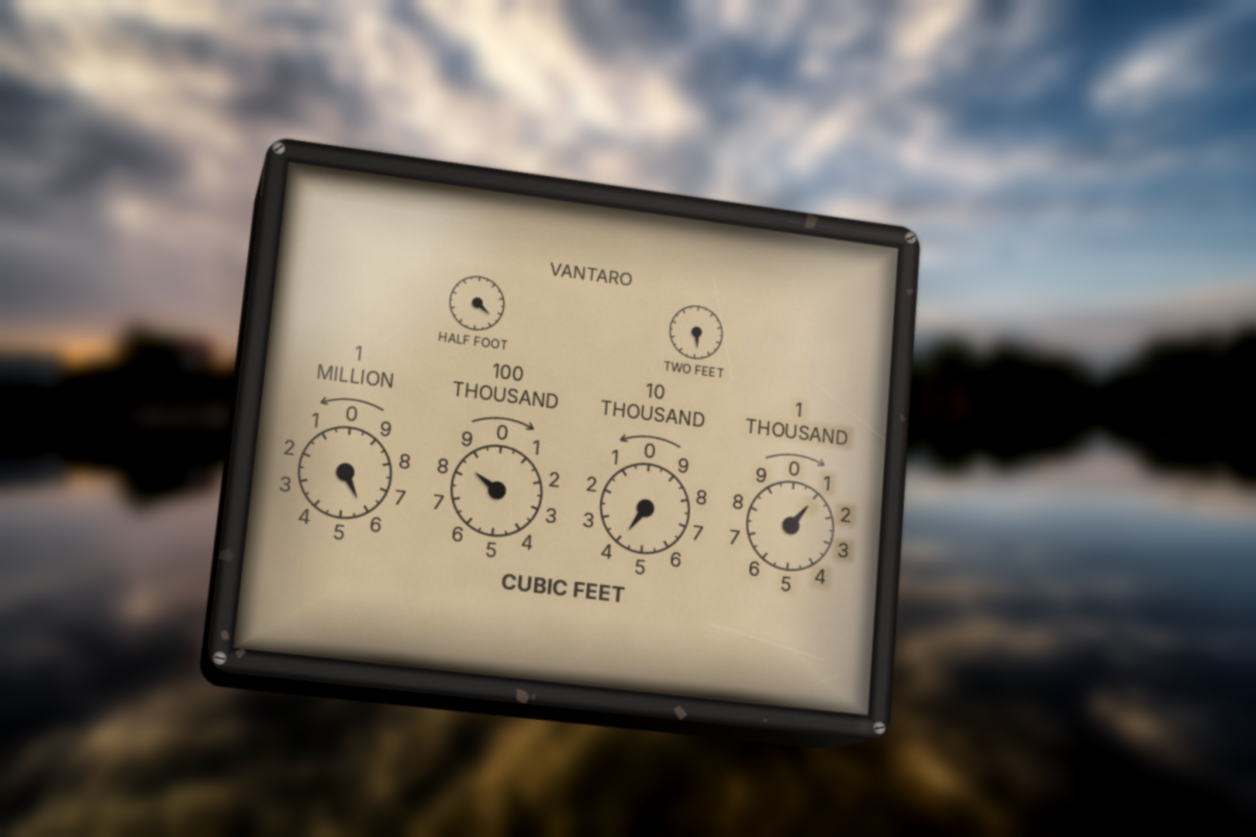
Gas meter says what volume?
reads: 584100 ft³
